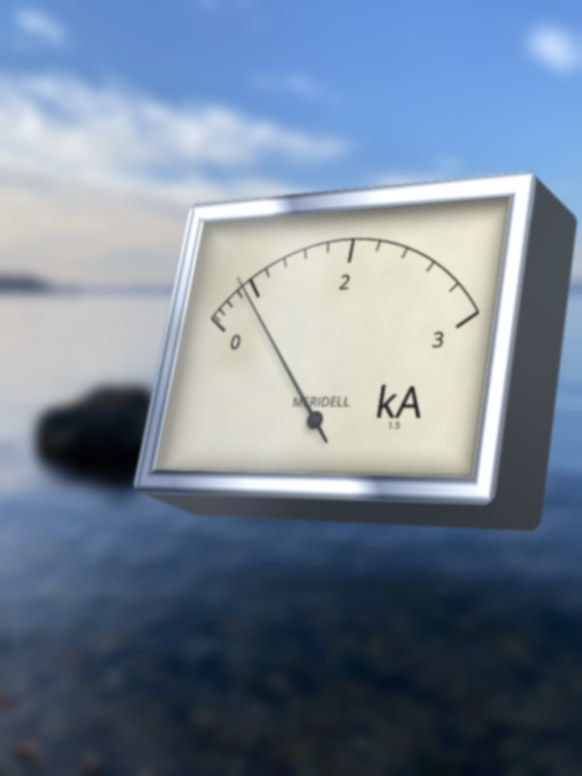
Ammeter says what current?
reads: 0.9 kA
